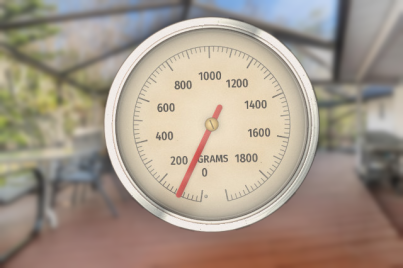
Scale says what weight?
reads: 100 g
